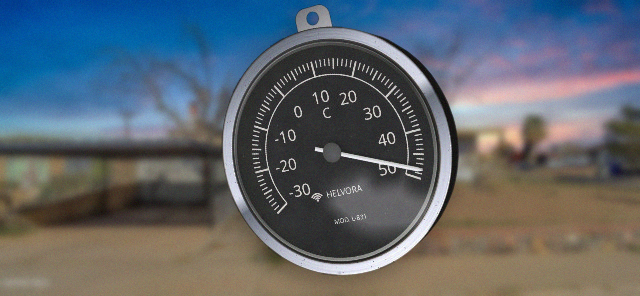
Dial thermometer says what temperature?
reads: 48 °C
